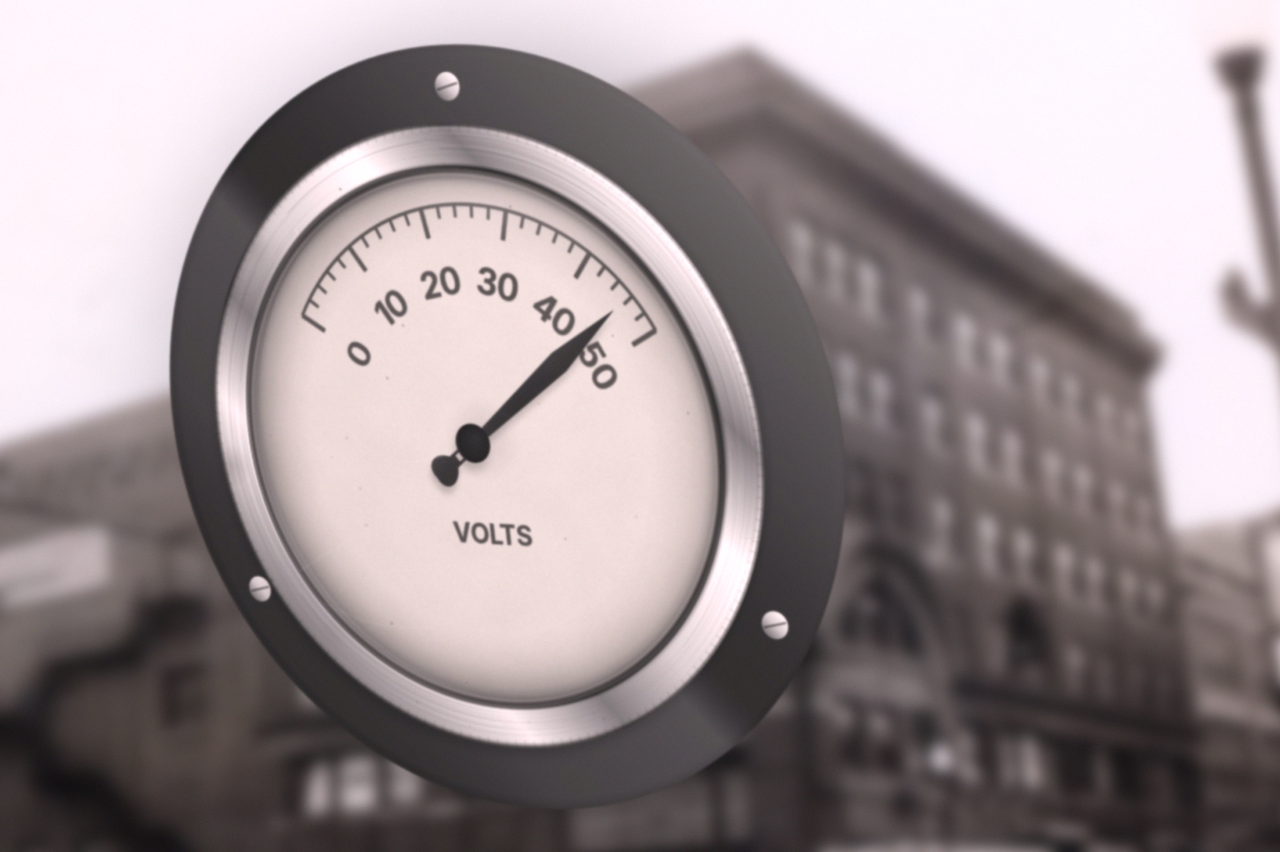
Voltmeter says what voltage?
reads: 46 V
